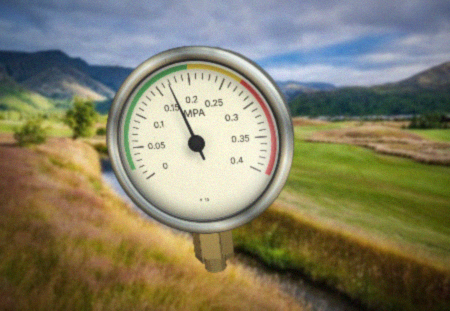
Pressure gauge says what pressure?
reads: 0.17 MPa
